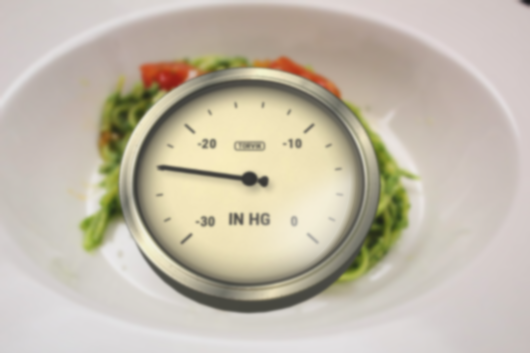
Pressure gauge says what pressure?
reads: -24 inHg
